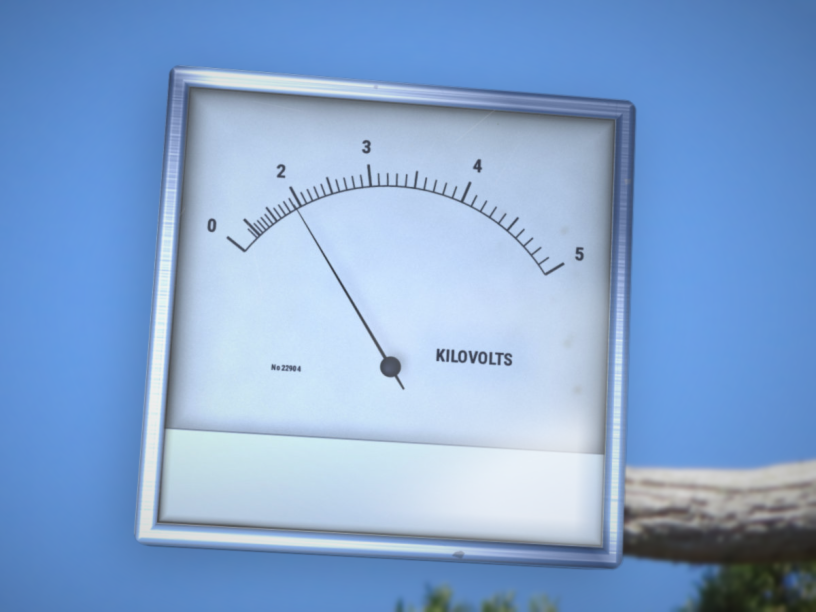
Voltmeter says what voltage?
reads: 1.9 kV
